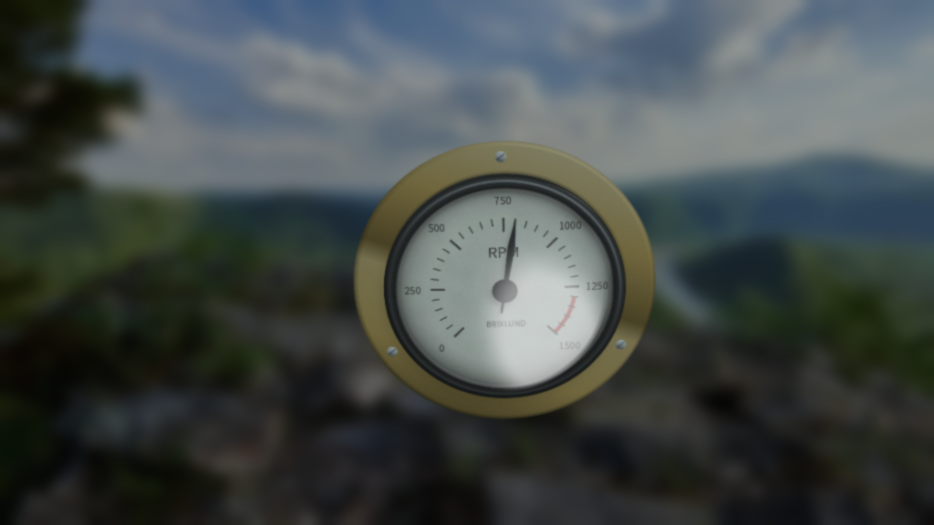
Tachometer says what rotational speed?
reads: 800 rpm
